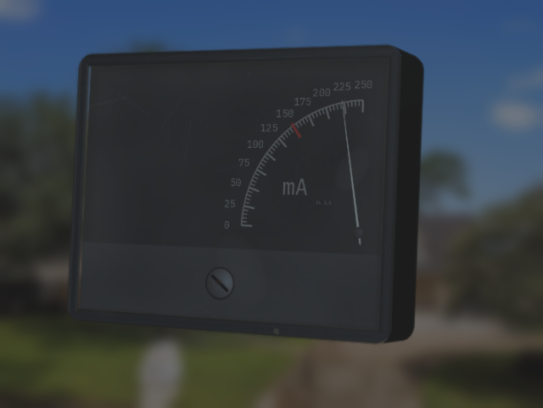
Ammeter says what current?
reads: 225 mA
